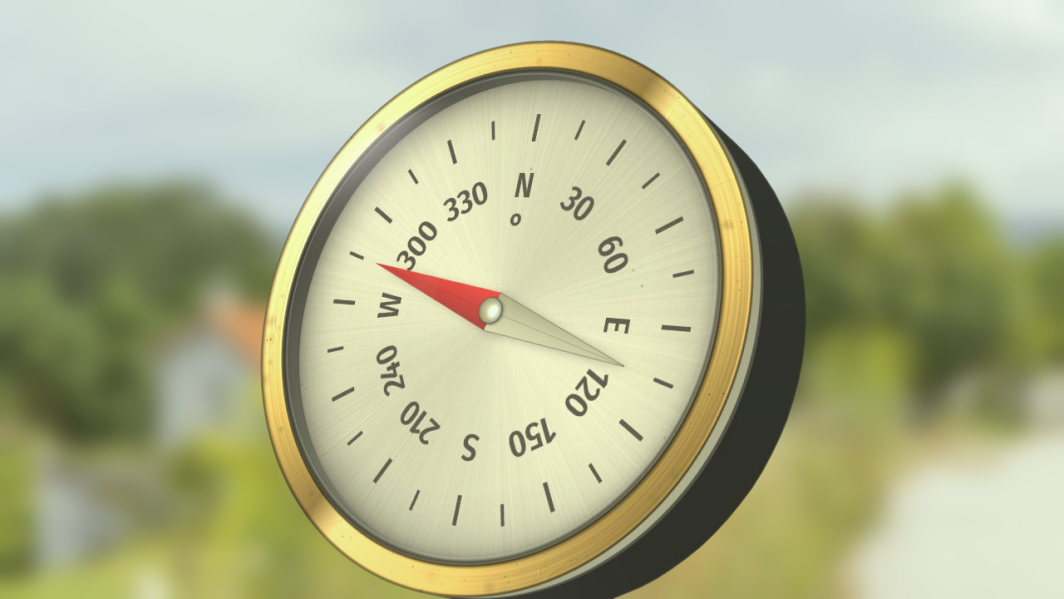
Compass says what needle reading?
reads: 285 °
